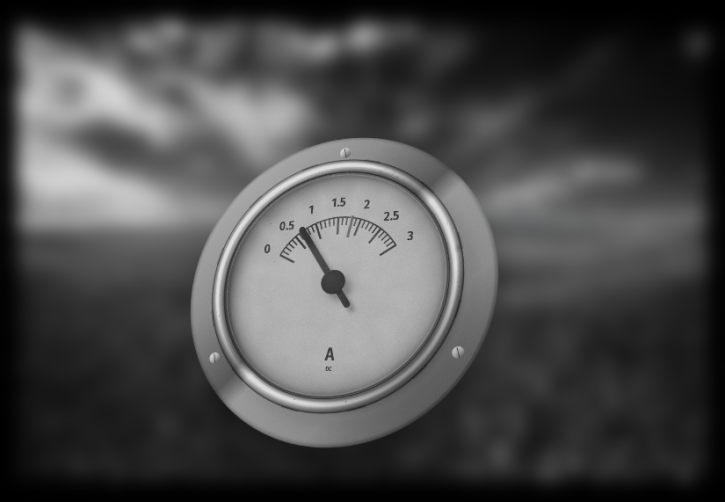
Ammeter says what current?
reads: 0.7 A
